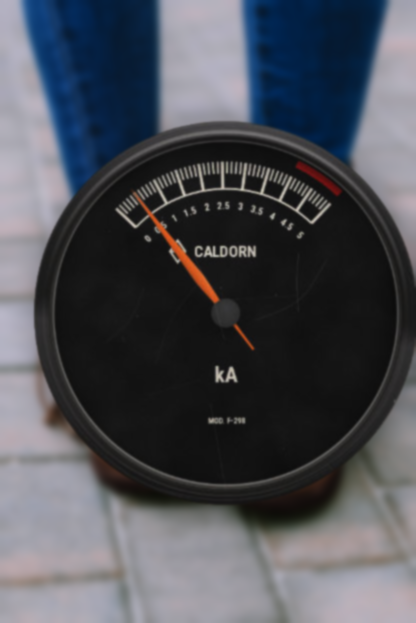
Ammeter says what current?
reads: 0.5 kA
